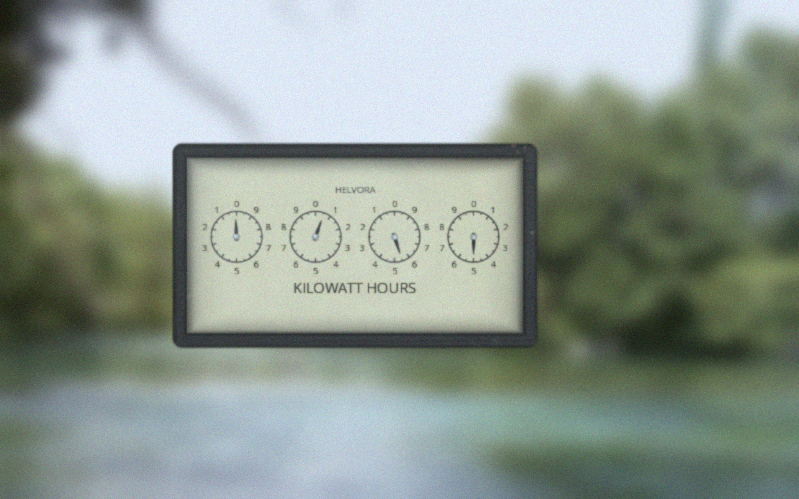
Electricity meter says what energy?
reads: 55 kWh
